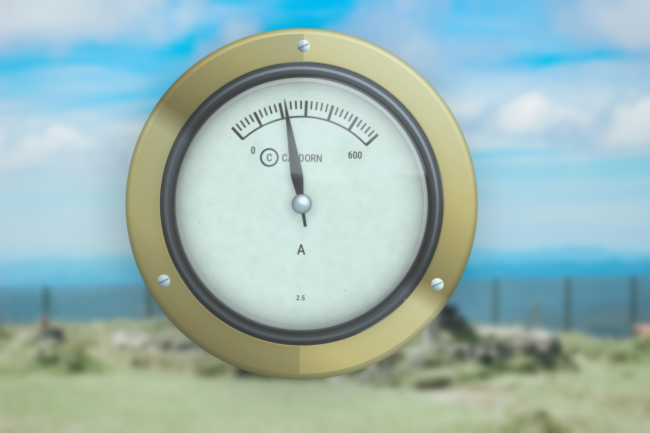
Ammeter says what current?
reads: 220 A
